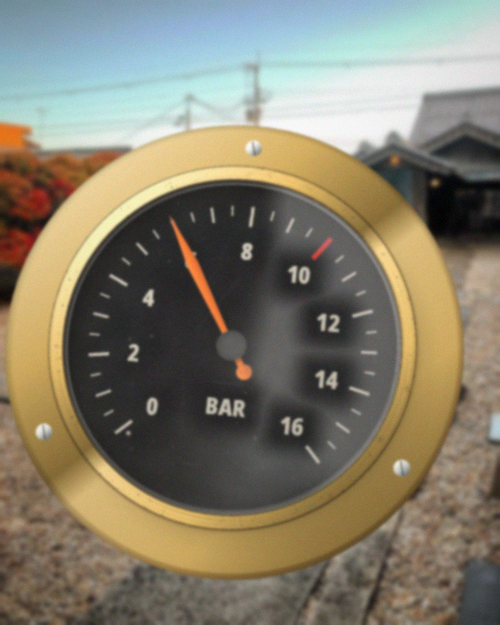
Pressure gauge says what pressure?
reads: 6 bar
